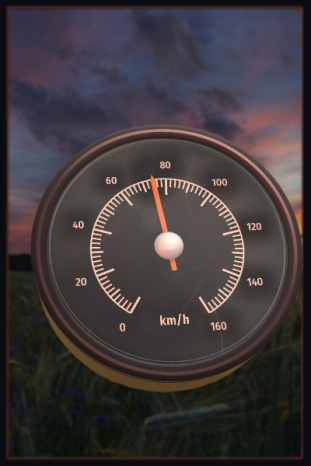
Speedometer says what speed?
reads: 74 km/h
